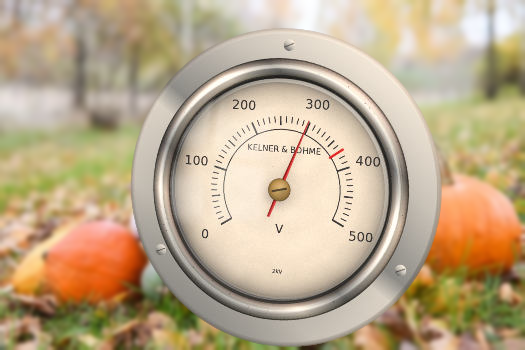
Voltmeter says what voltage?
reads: 300 V
